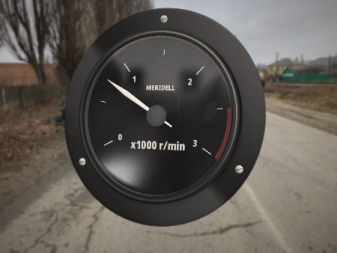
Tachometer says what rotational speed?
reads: 750 rpm
